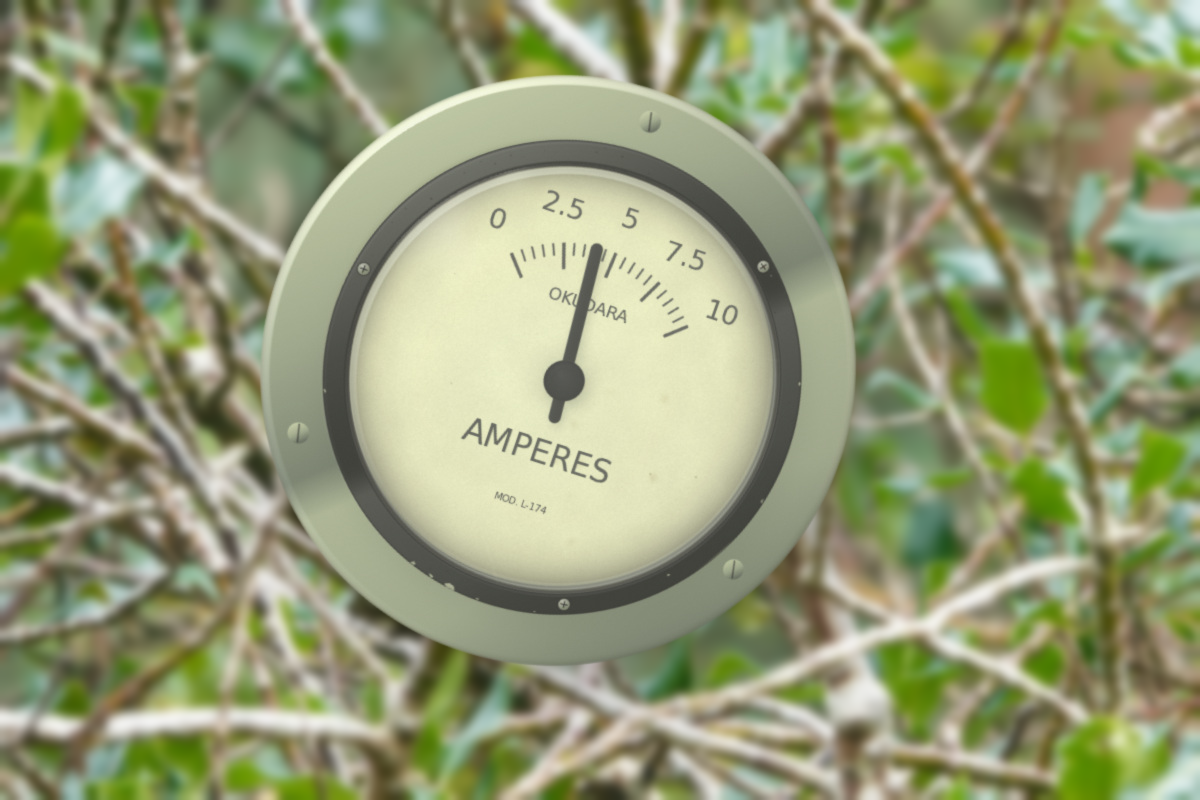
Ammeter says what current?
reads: 4 A
